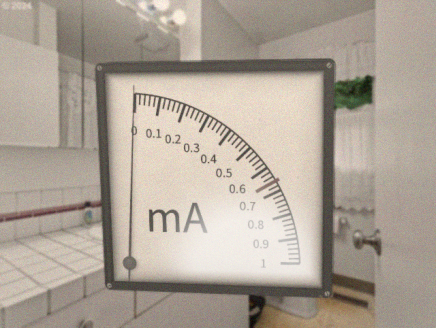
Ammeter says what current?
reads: 0 mA
